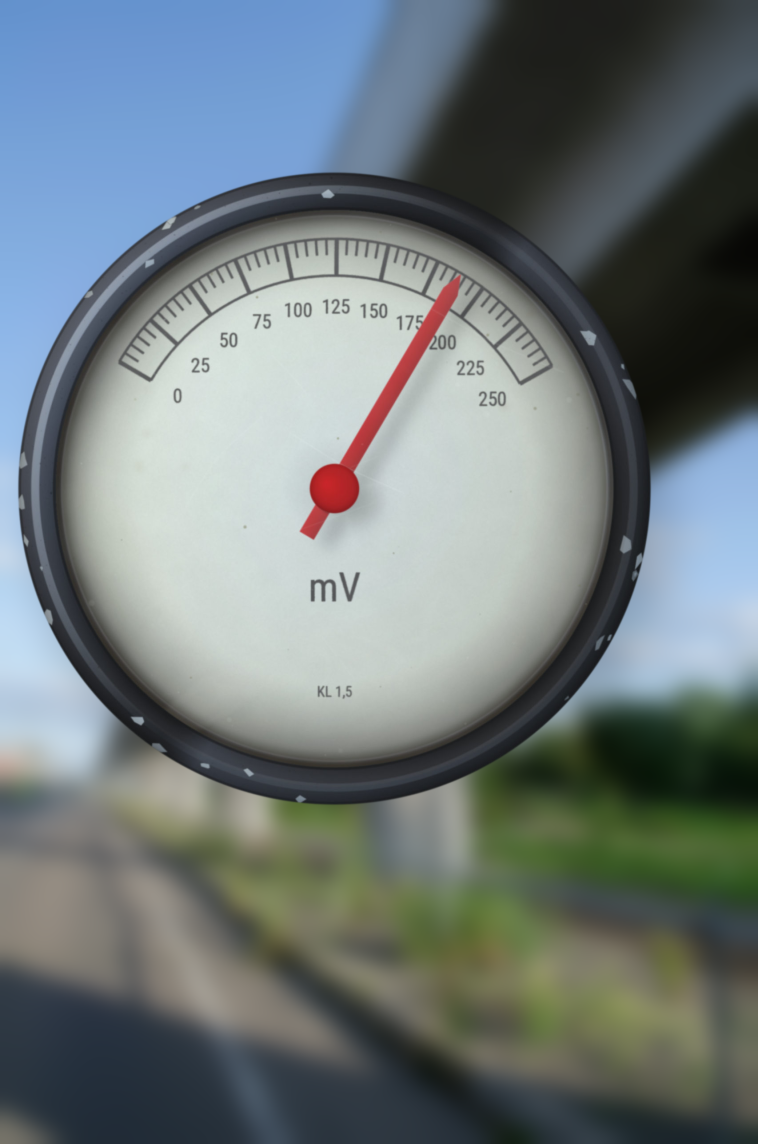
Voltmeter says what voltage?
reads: 187.5 mV
